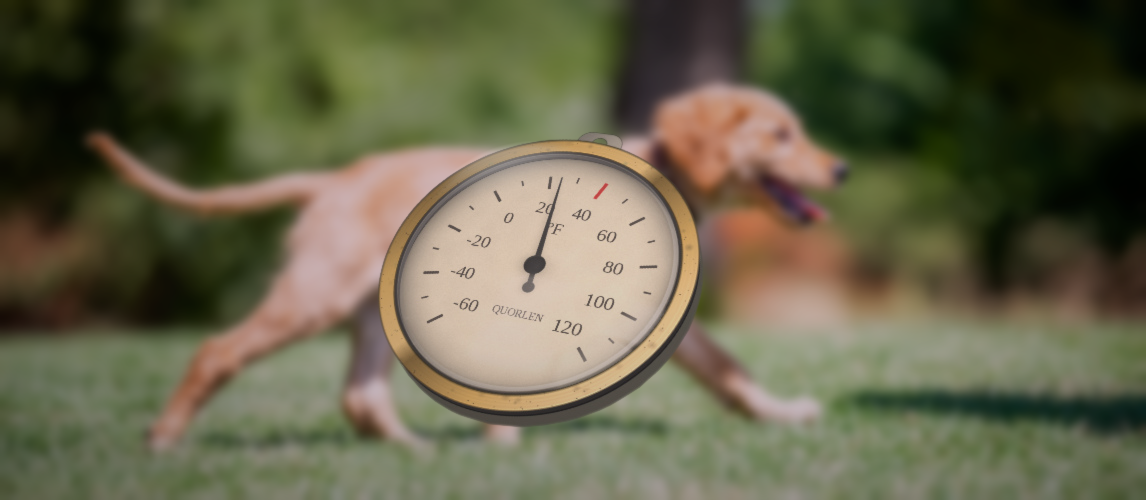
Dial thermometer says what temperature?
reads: 25 °F
